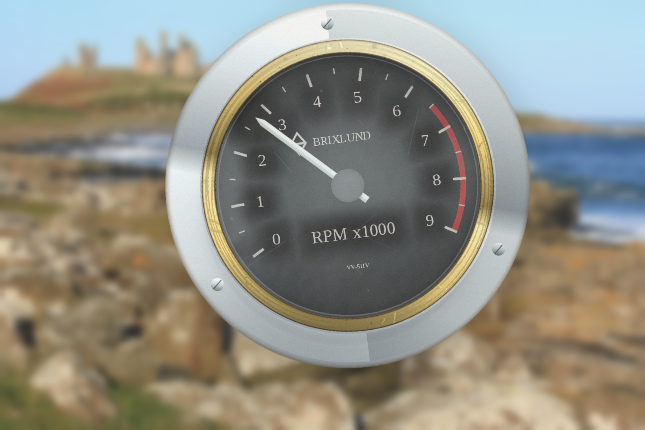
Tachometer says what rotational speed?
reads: 2750 rpm
